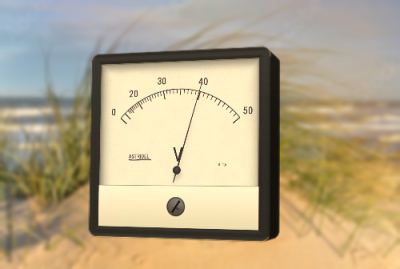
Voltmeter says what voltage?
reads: 40 V
